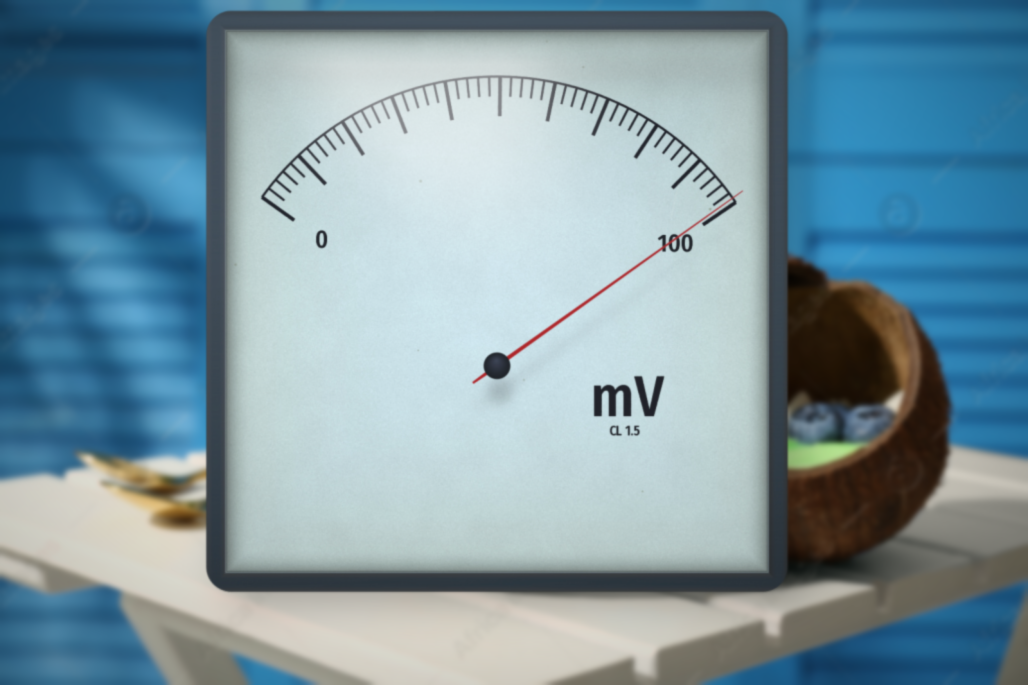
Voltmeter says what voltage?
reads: 99 mV
